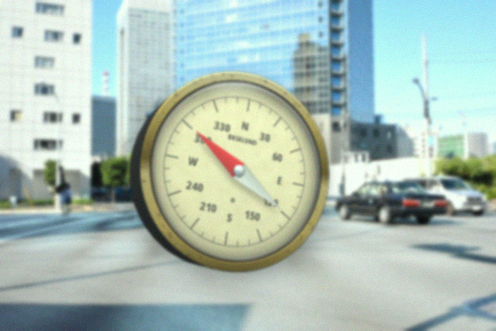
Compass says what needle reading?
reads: 300 °
